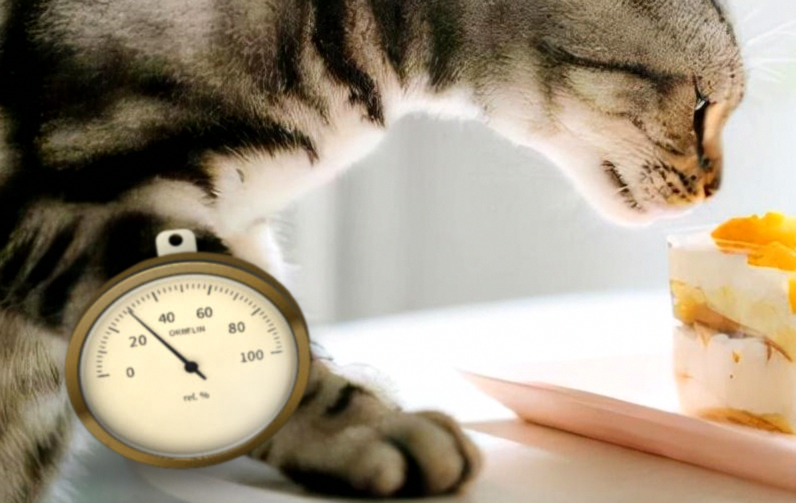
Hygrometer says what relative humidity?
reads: 30 %
